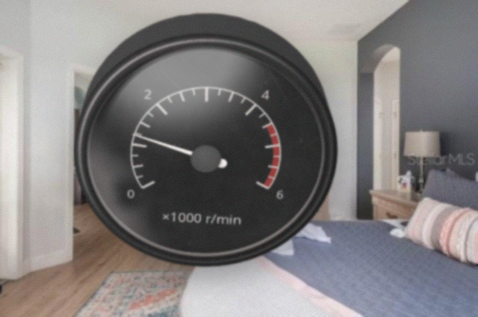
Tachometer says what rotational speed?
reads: 1250 rpm
